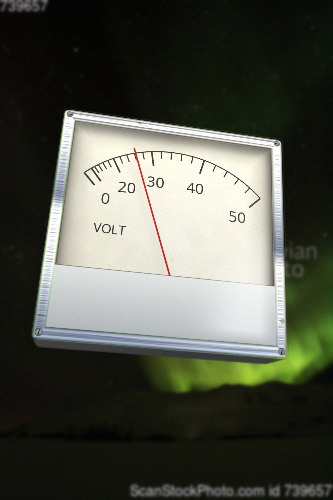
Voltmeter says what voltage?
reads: 26 V
